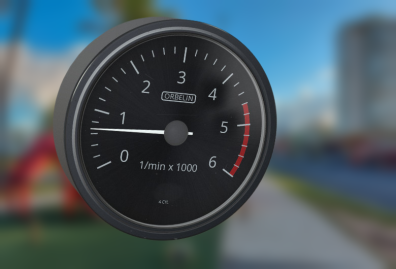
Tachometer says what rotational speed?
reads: 700 rpm
